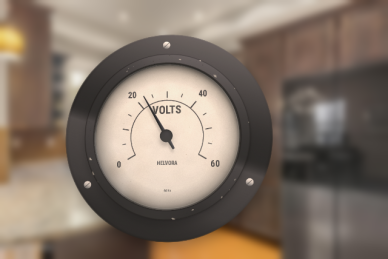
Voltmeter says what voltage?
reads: 22.5 V
